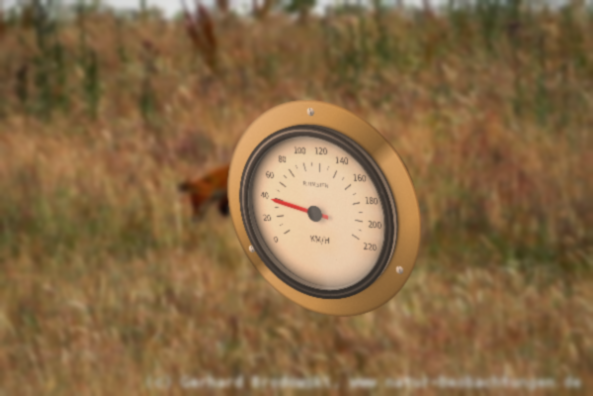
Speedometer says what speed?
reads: 40 km/h
